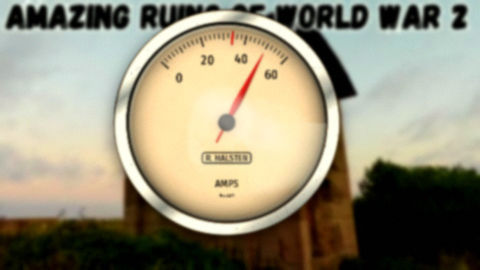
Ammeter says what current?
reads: 50 A
